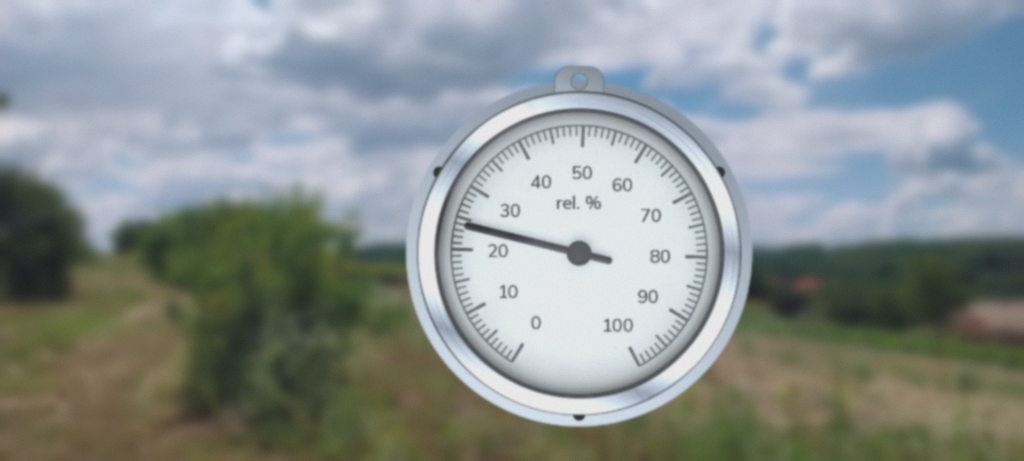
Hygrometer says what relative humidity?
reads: 24 %
